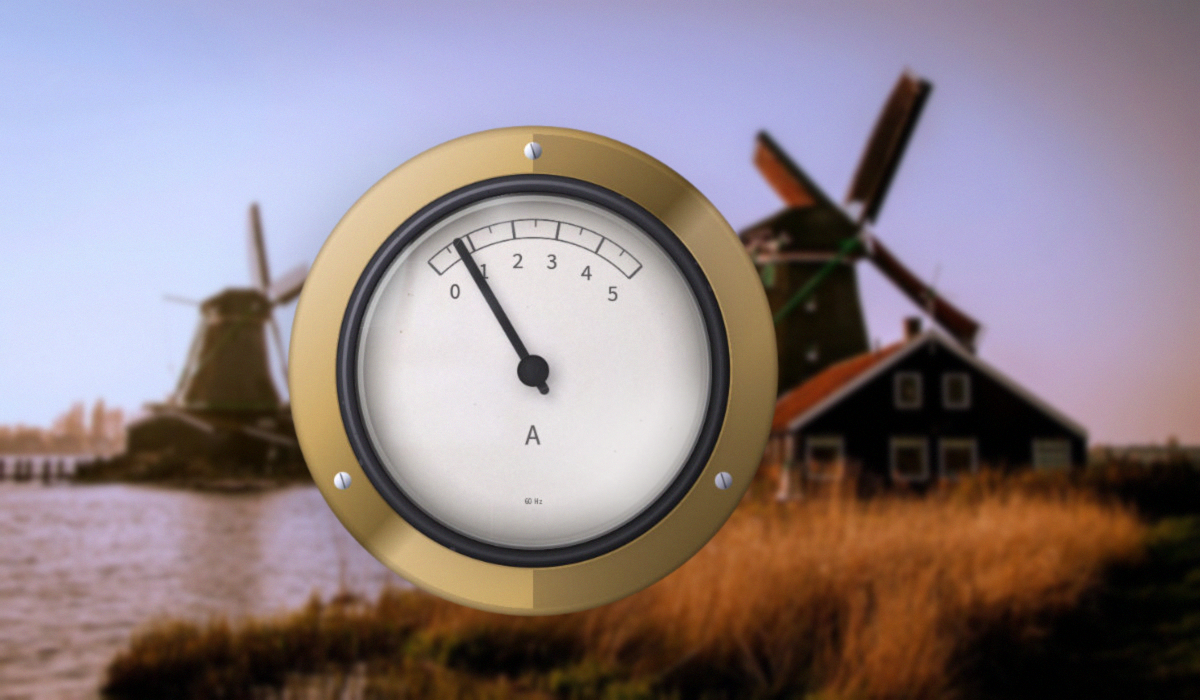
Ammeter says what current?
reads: 0.75 A
